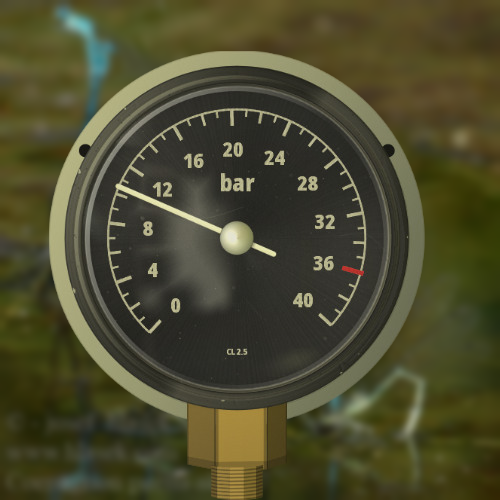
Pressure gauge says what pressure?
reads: 10.5 bar
